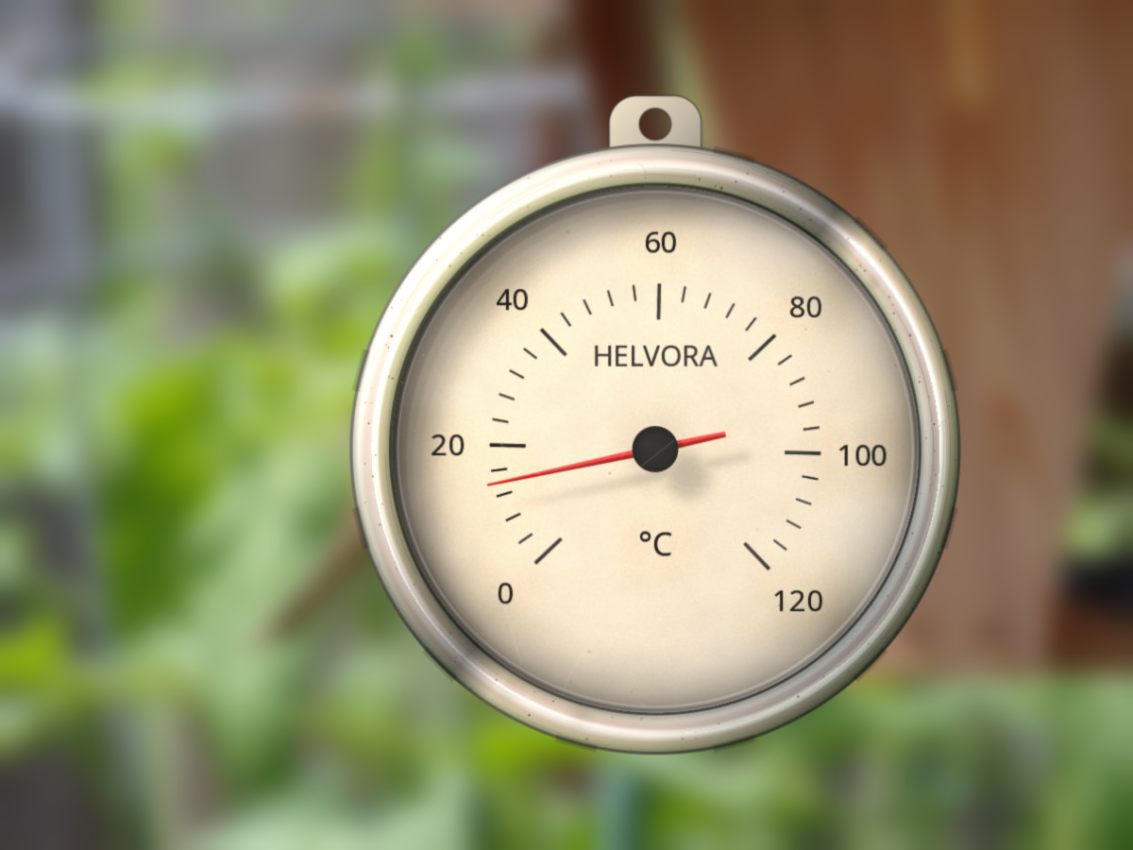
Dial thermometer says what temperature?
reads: 14 °C
